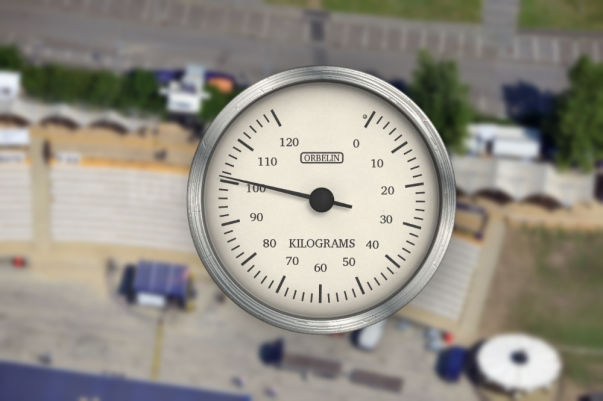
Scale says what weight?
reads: 101 kg
